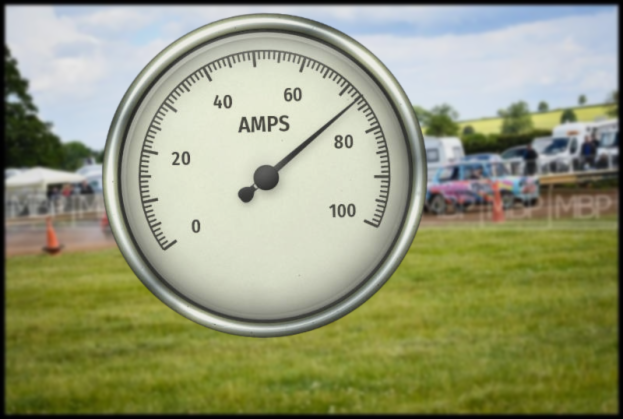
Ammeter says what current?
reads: 73 A
